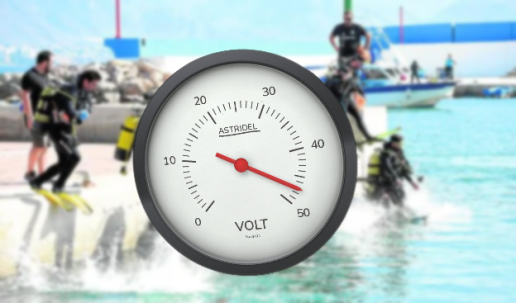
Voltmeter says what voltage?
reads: 47 V
